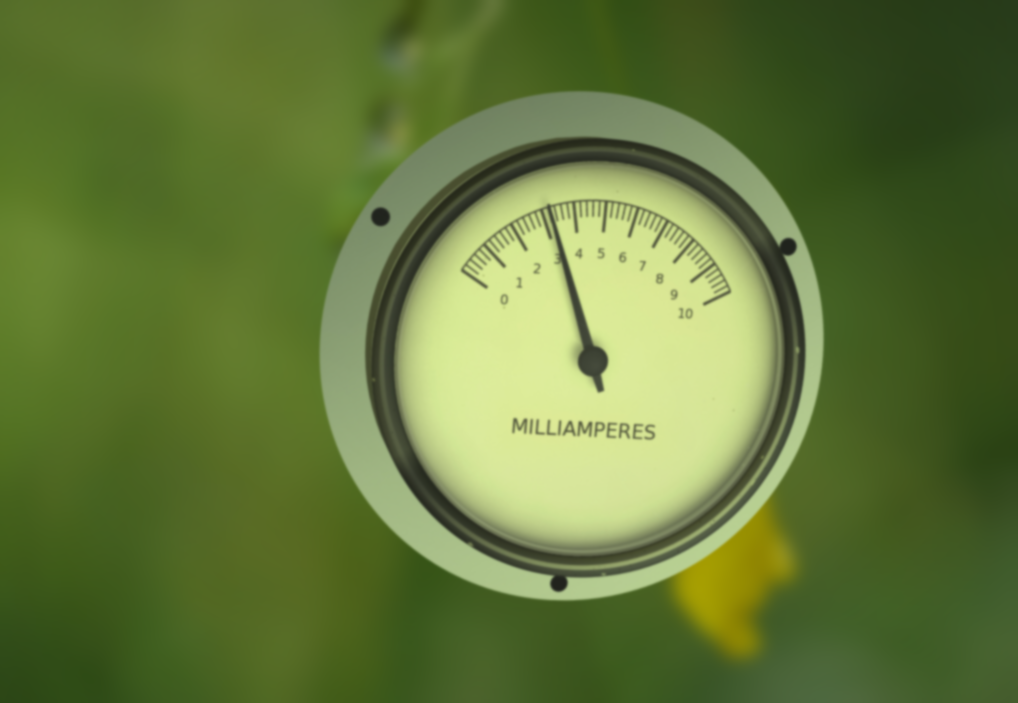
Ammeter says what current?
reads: 3.2 mA
